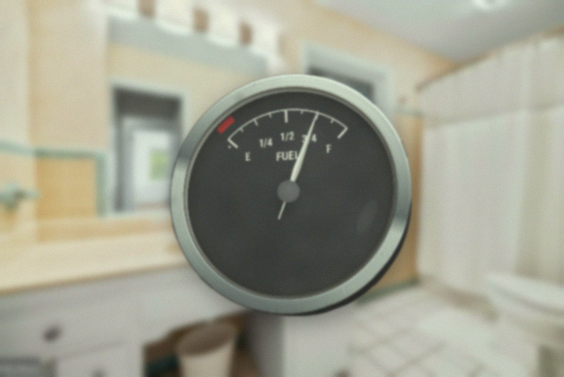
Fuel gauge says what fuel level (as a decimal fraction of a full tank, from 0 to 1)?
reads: 0.75
